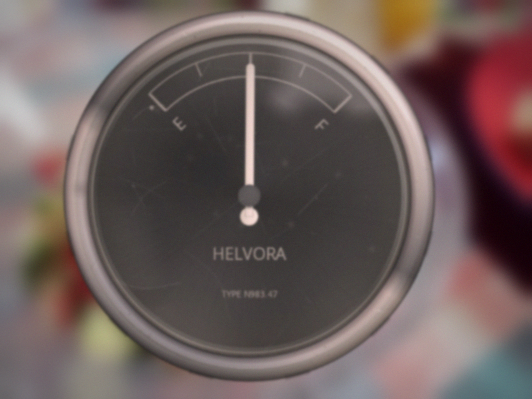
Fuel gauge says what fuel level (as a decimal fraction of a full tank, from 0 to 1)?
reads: 0.5
